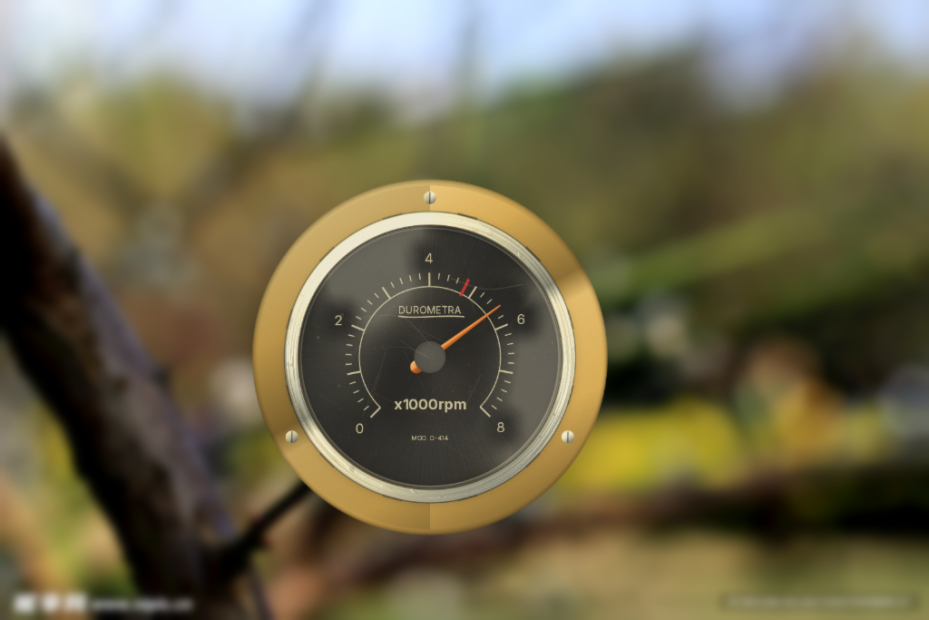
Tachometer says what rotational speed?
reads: 5600 rpm
